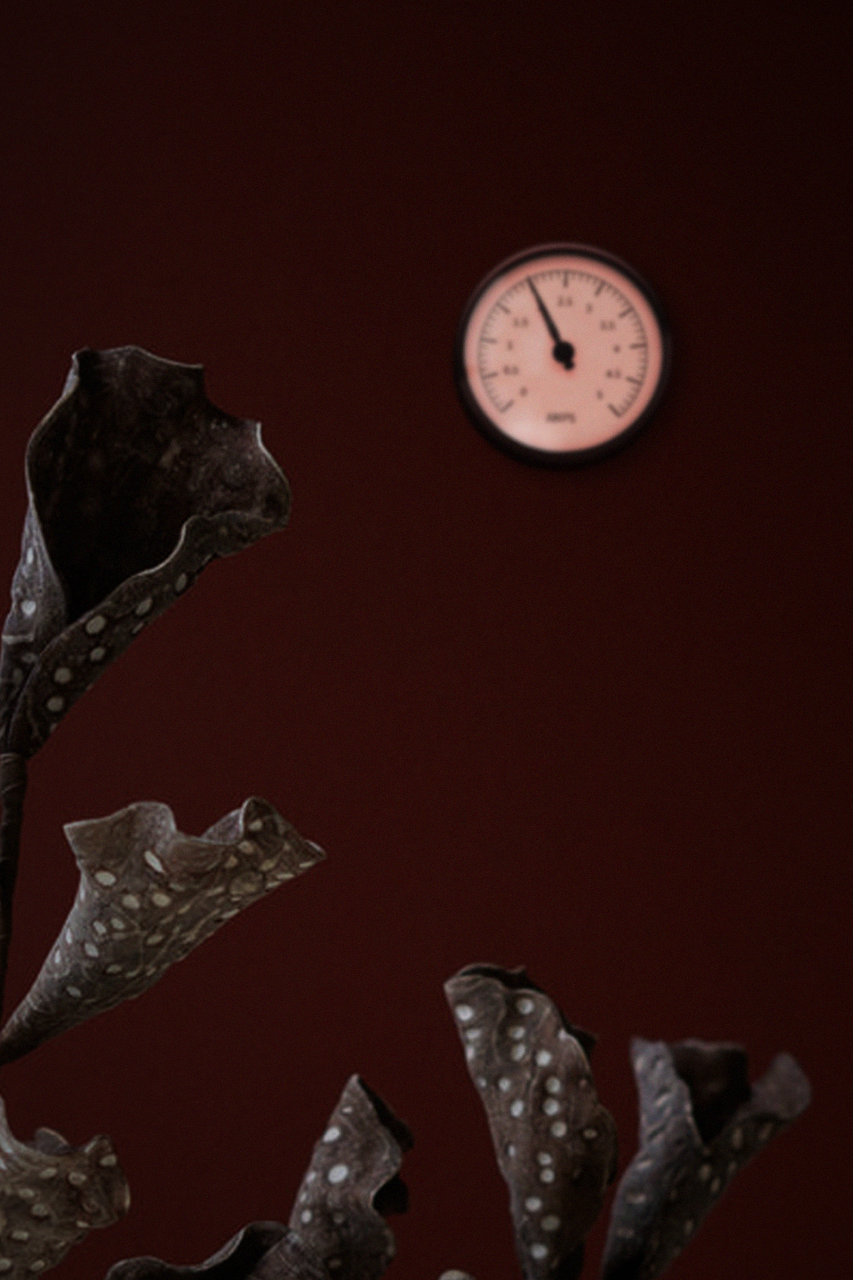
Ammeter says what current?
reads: 2 A
